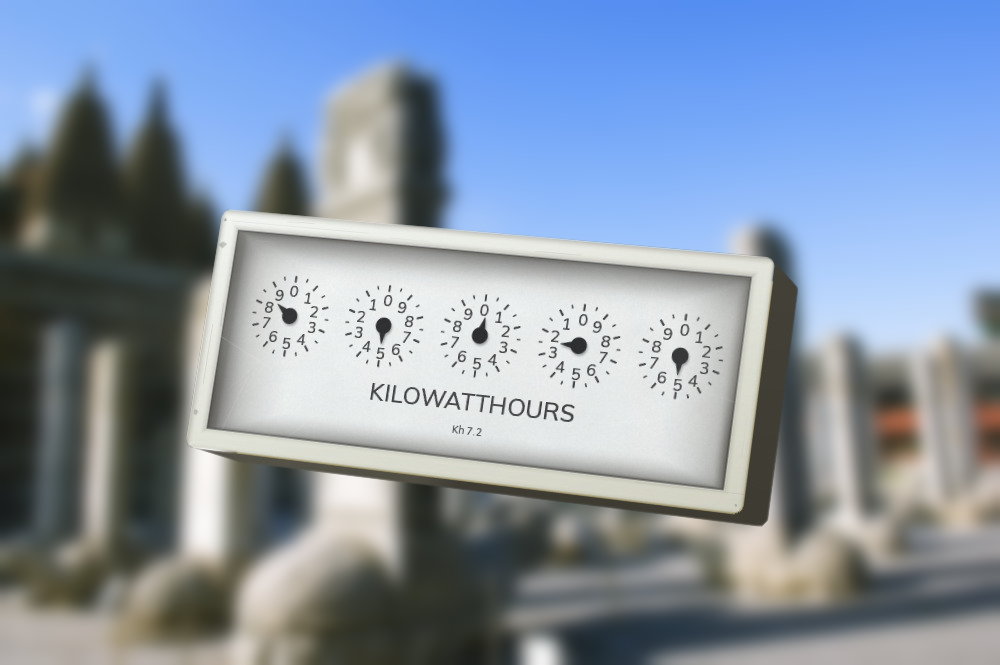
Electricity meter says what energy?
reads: 85025 kWh
